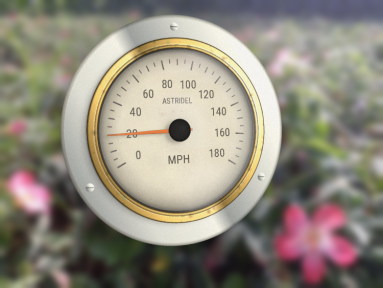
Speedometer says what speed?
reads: 20 mph
